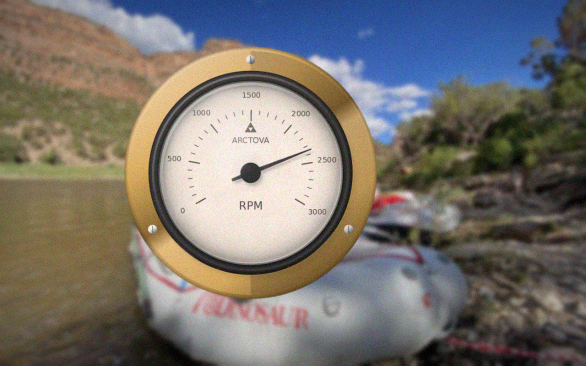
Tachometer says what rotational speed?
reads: 2350 rpm
